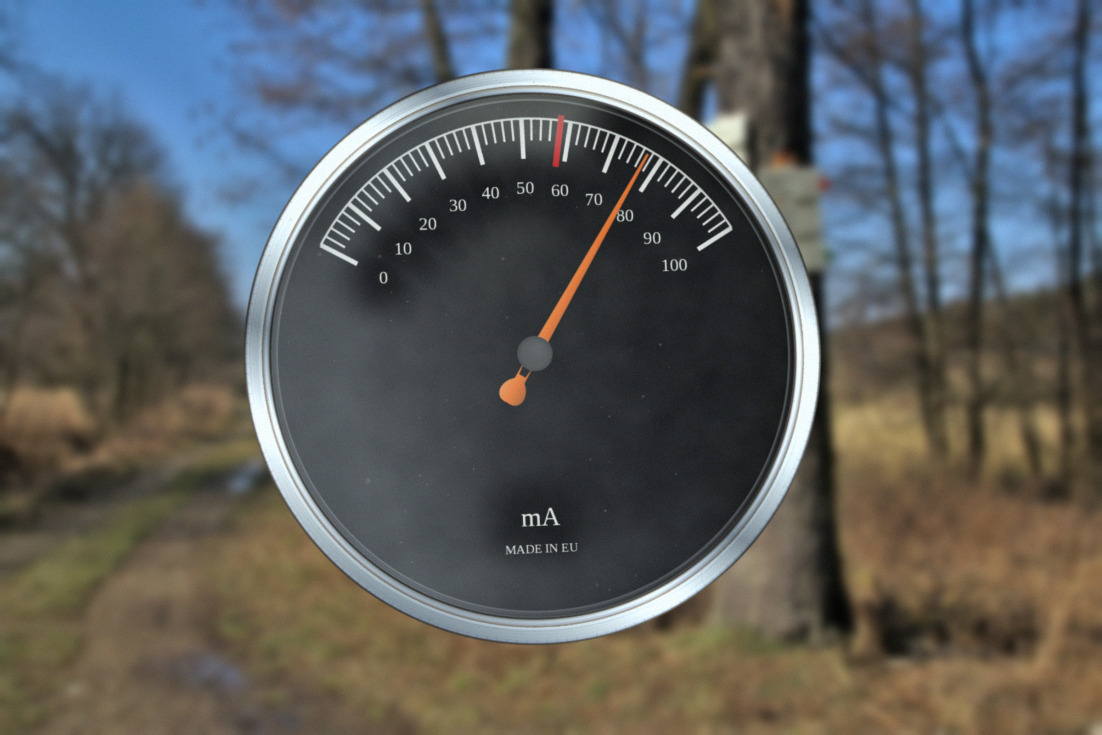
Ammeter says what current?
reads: 77 mA
